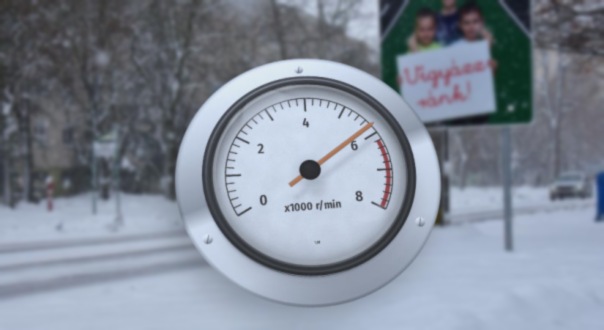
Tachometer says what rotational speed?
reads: 5800 rpm
